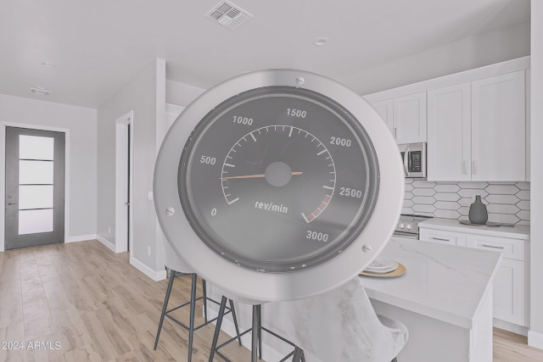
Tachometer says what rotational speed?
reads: 300 rpm
